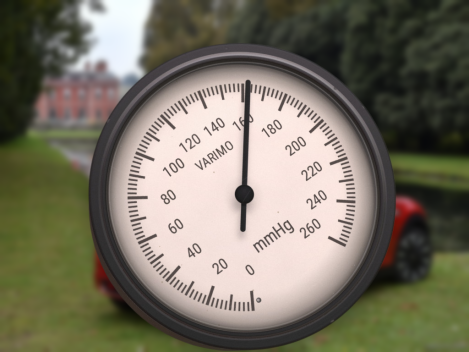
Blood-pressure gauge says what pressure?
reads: 162 mmHg
